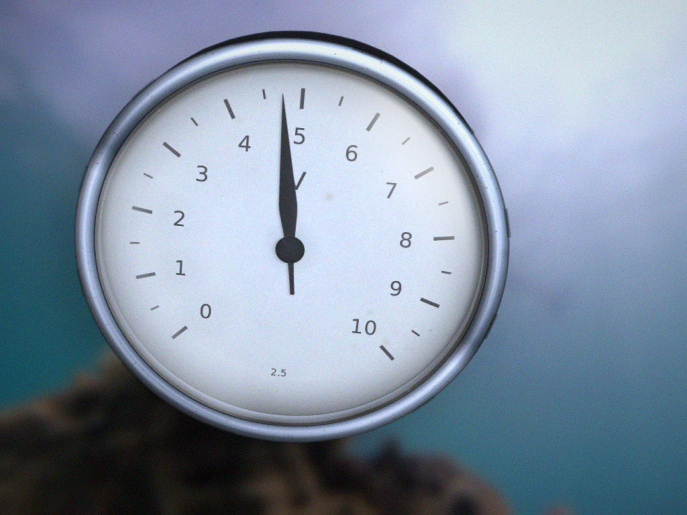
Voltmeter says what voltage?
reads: 4.75 V
